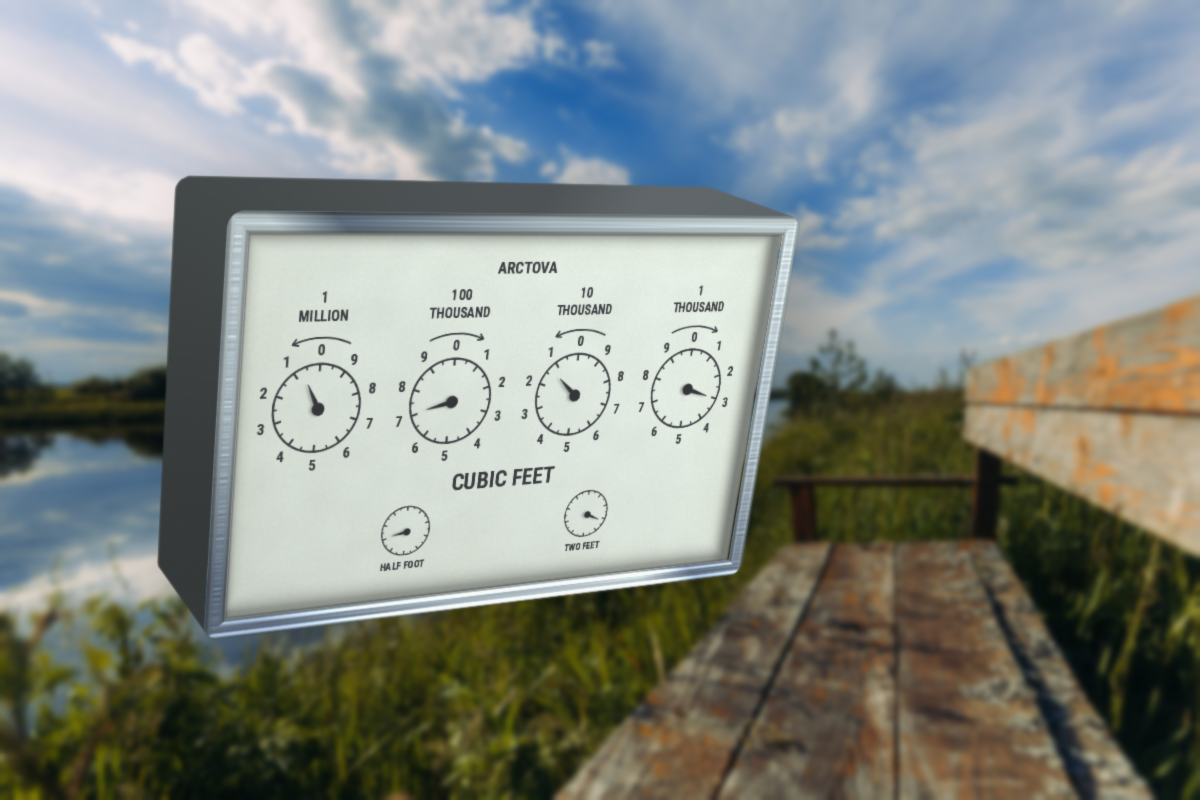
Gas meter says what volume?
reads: 71300 ft³
